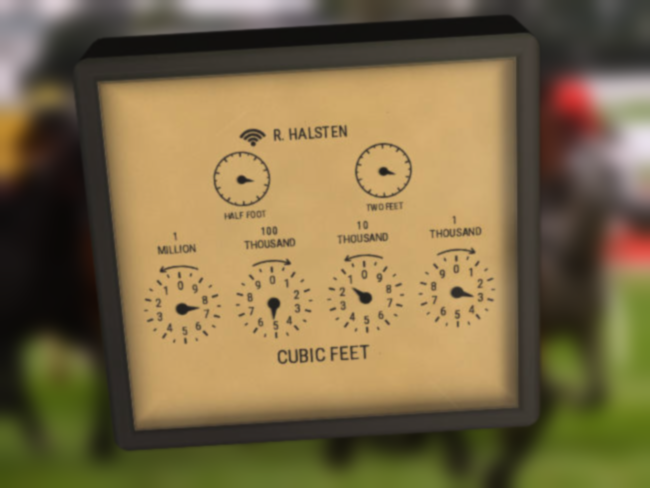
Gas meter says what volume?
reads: 751300 ft³
